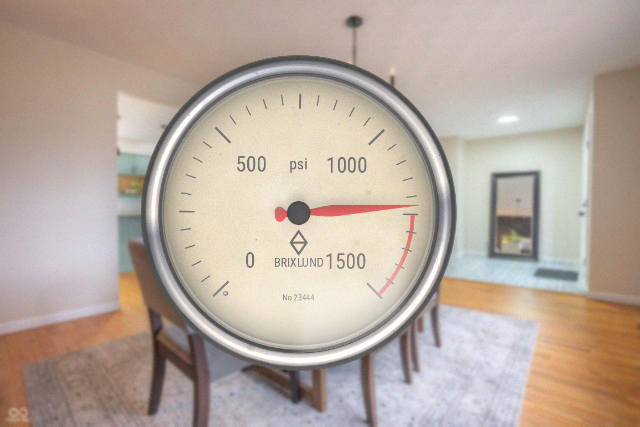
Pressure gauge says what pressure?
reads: 1225 psi
